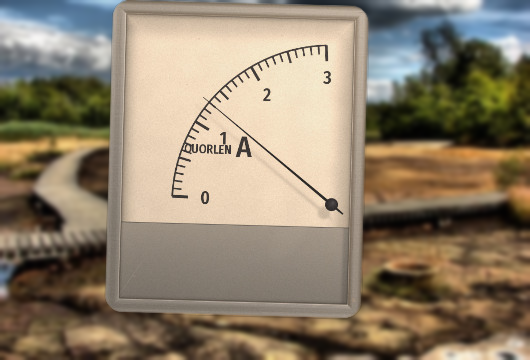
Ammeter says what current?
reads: 1.3 A
